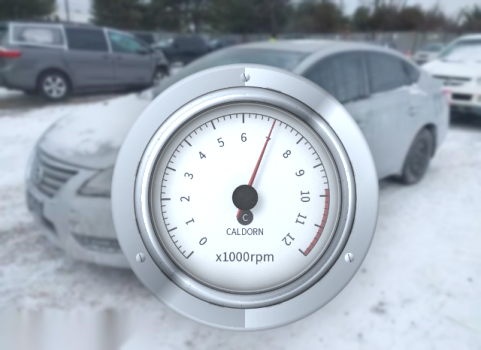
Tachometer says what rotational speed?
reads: 7000 rpm
